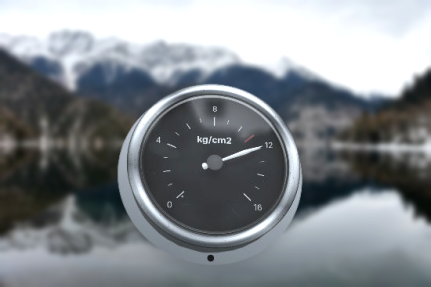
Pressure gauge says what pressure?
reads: 12 kg/cm²
